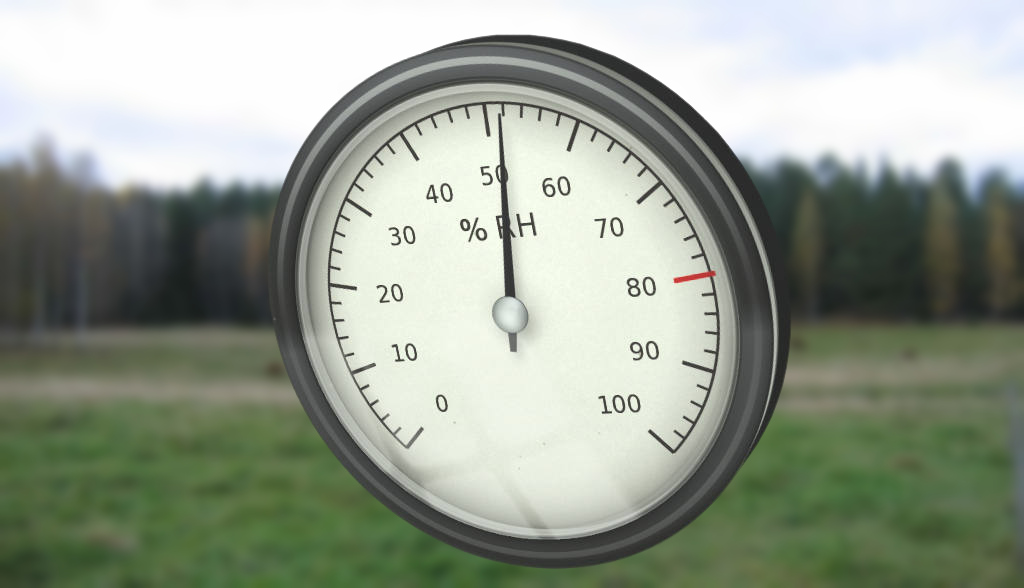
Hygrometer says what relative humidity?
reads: 52 %
